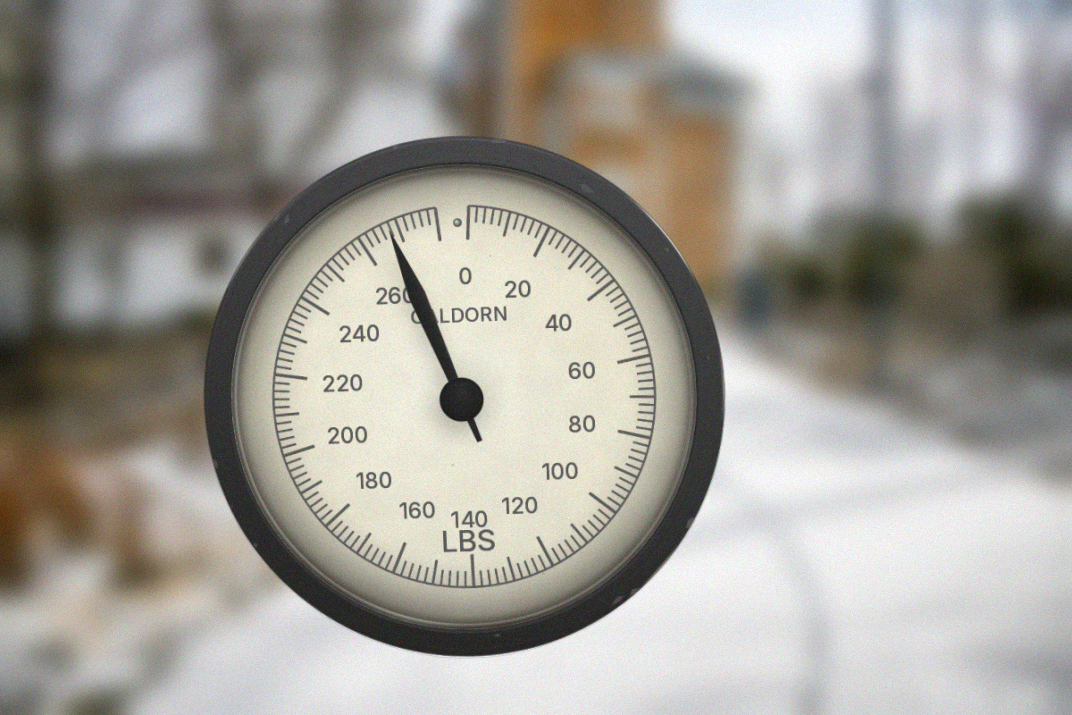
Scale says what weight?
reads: 268 lb
